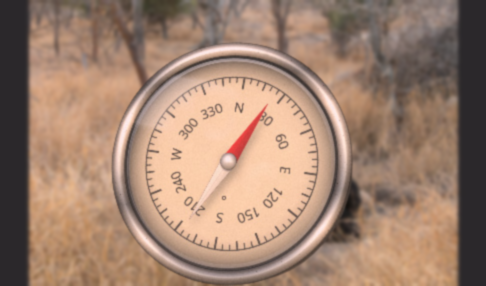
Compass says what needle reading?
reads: 25 °
